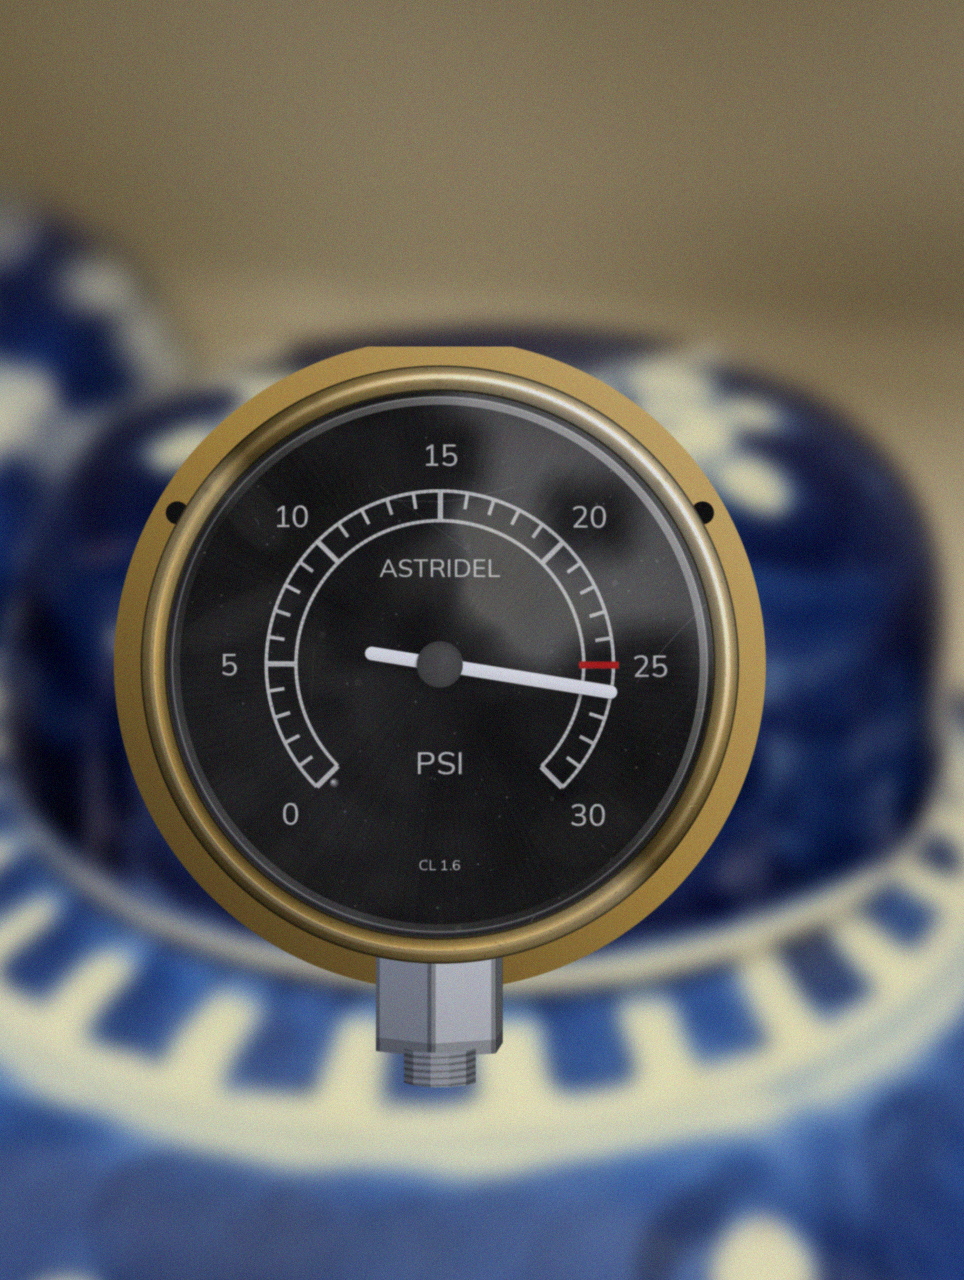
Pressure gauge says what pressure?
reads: 26 psi
